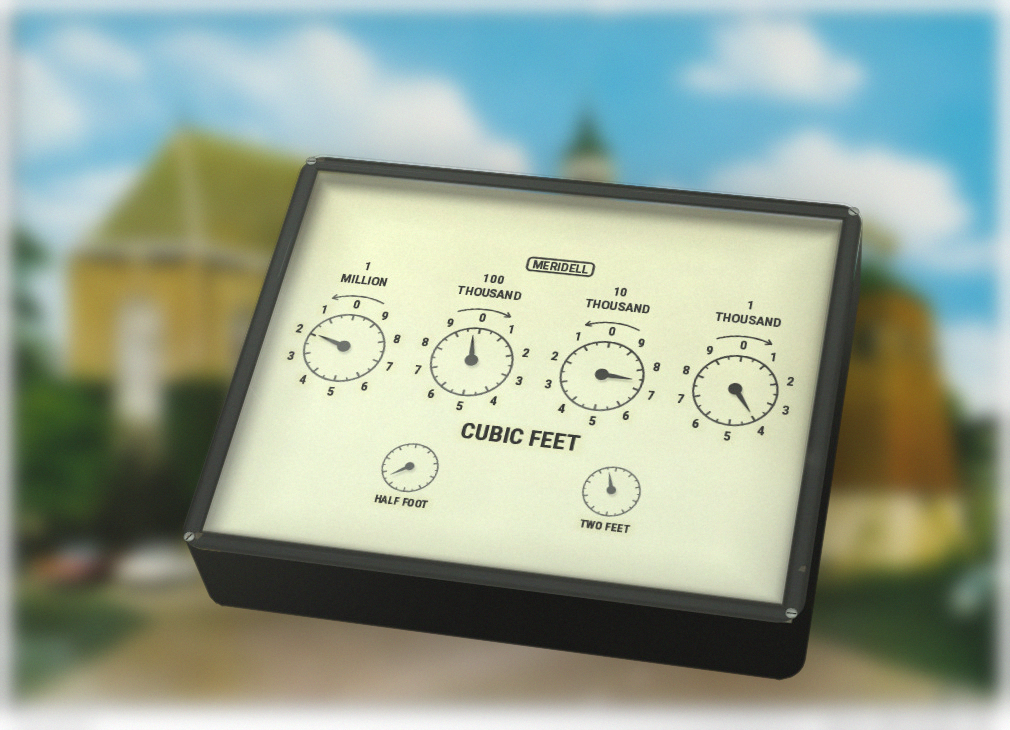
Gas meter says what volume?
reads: 197400 ft³
